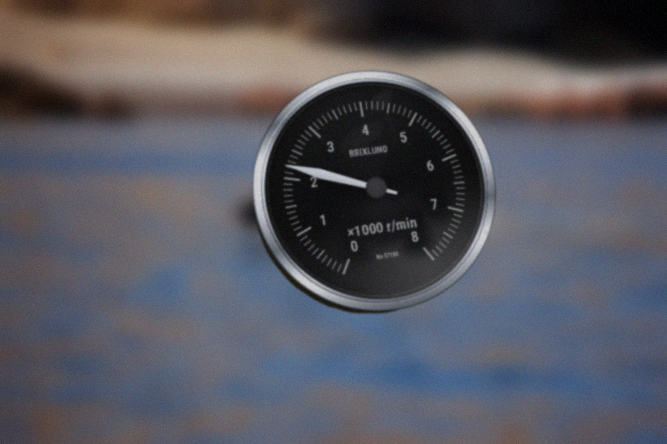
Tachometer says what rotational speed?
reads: 2200 rpm
